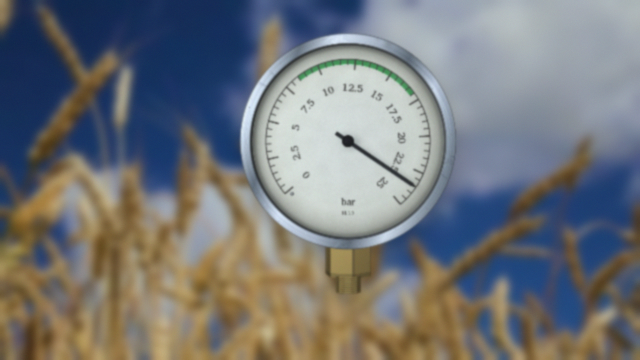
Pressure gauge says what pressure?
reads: 23.5 bar
